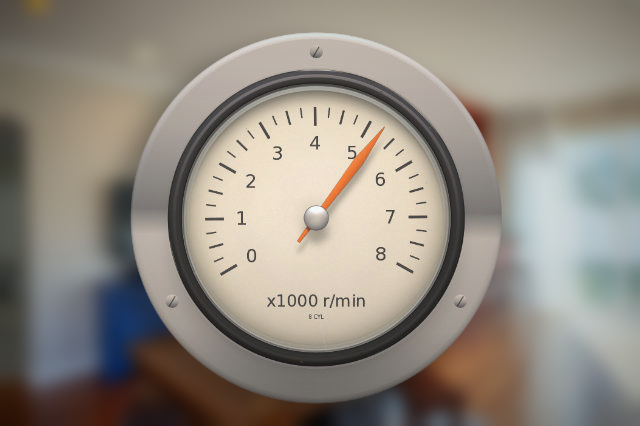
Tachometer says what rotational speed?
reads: 5250 rpm
